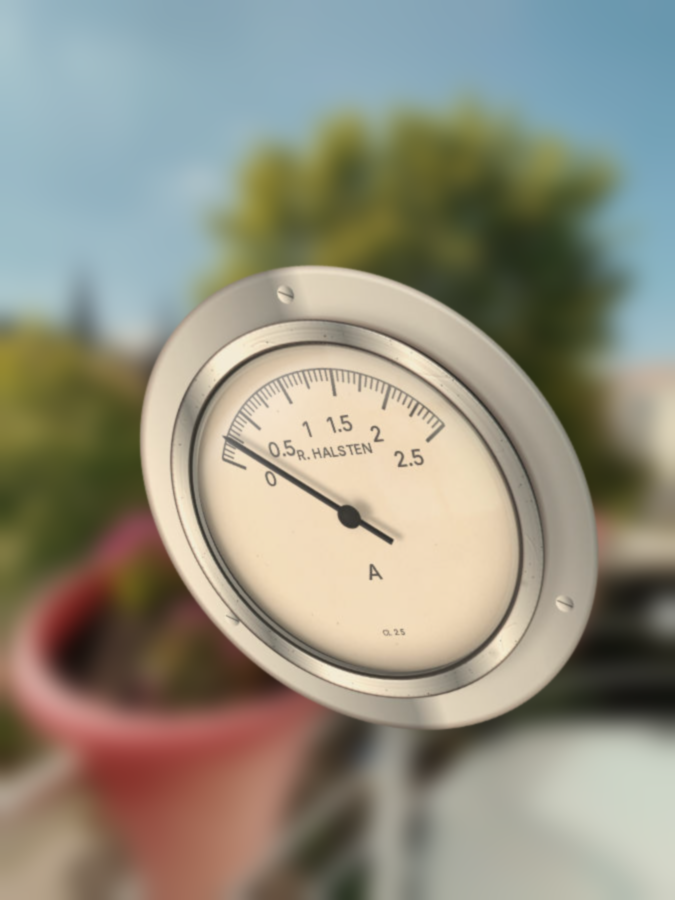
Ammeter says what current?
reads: 0.25 A
